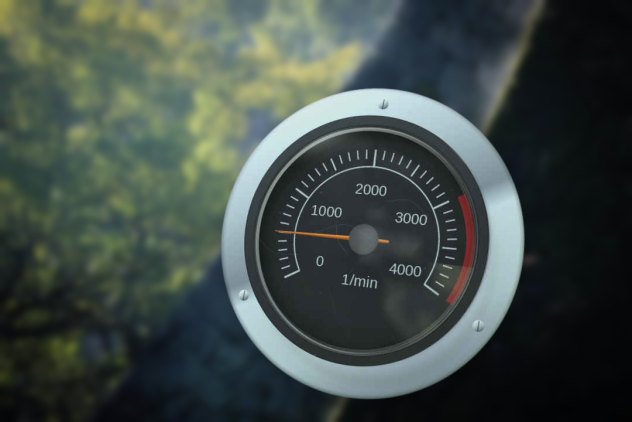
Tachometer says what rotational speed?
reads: 500 rpm
